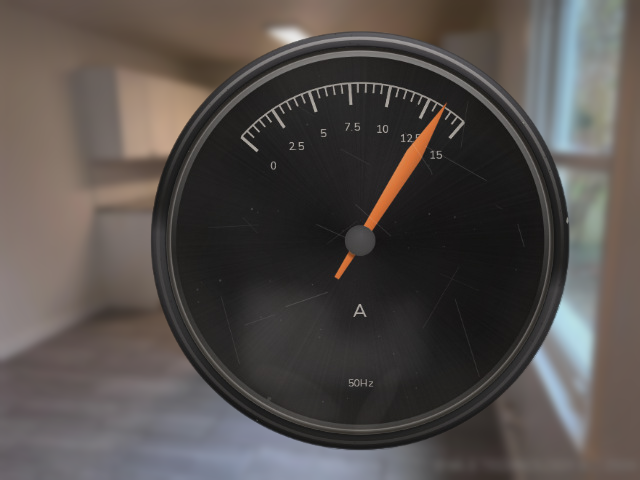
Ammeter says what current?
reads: 13.5 A
